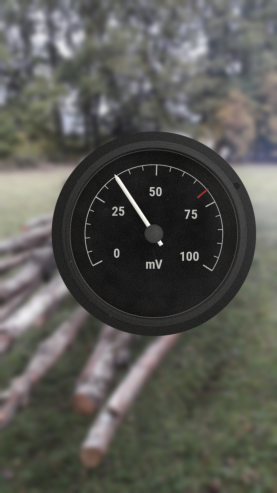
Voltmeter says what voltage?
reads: 35 mV
